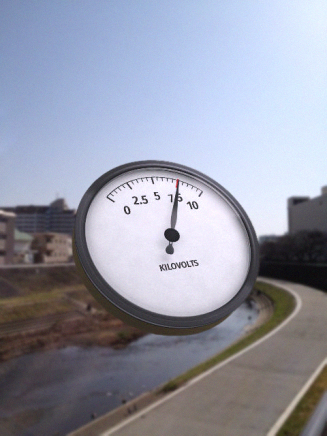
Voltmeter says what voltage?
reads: 7.5 kV
